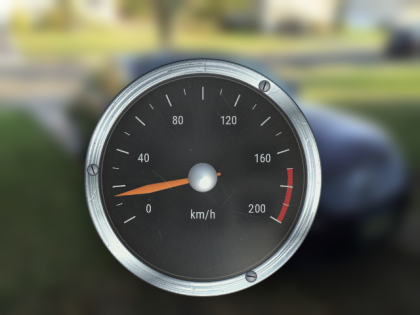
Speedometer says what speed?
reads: 15 km/h
